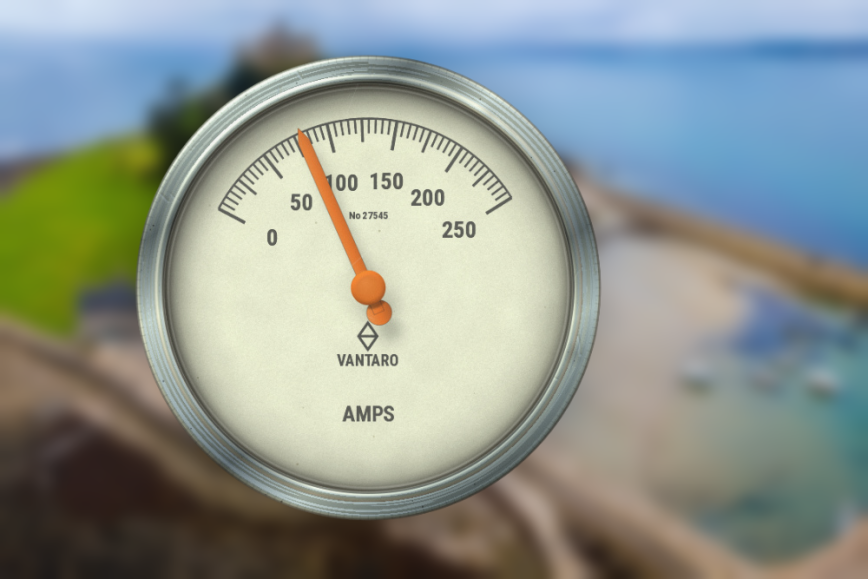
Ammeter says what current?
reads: 80 A
